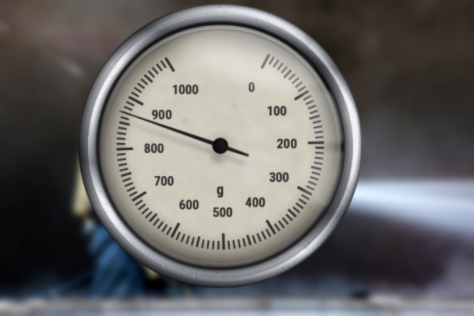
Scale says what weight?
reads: 870 g
